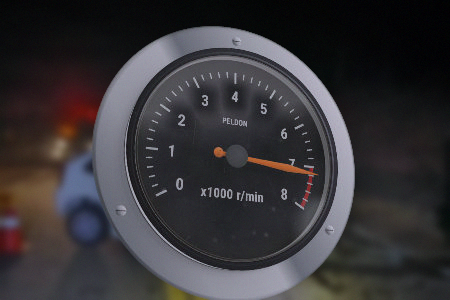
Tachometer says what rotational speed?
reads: 7200 rpm
